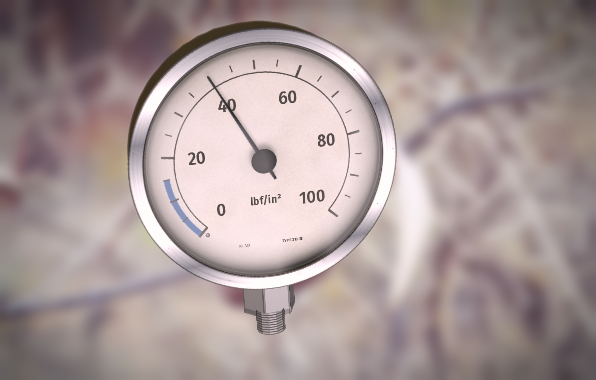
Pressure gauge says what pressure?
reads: 40 psi
